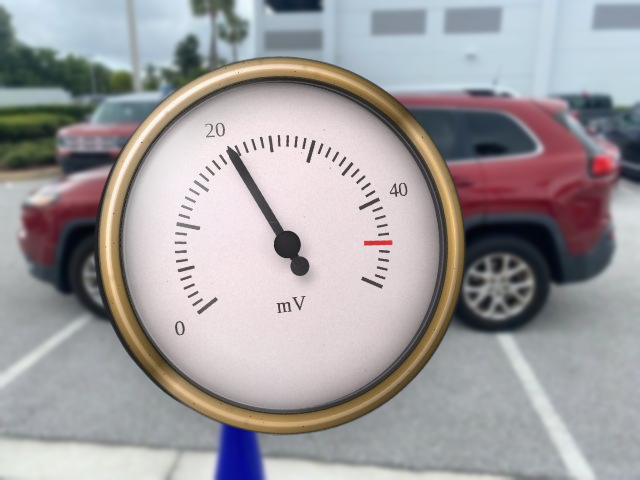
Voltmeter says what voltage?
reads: 20 mV
